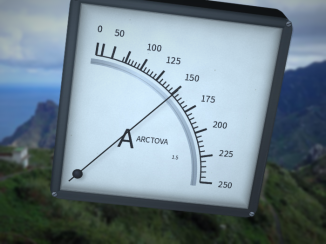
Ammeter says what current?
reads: 150 A
